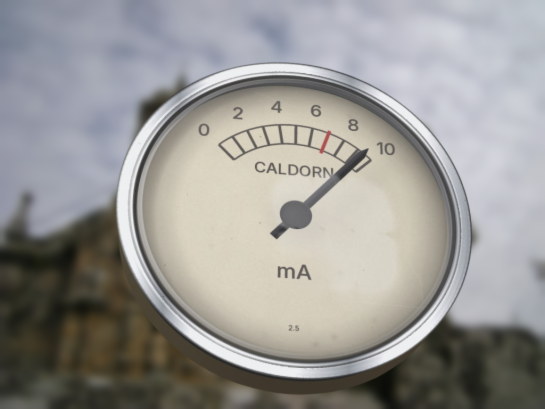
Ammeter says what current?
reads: 9.5 mA
